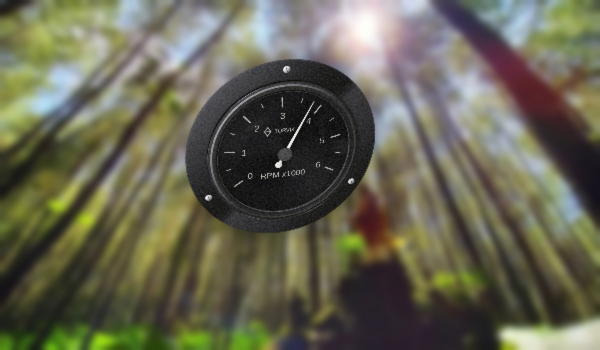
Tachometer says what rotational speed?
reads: 3750 rpm
